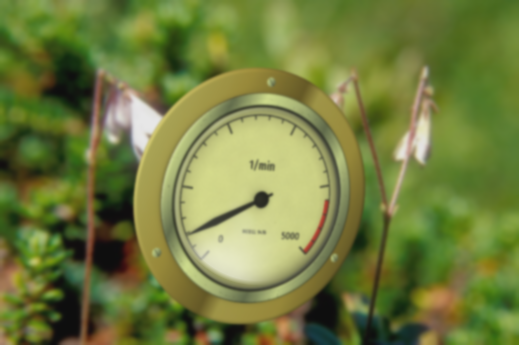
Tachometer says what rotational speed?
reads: 400 rpm
